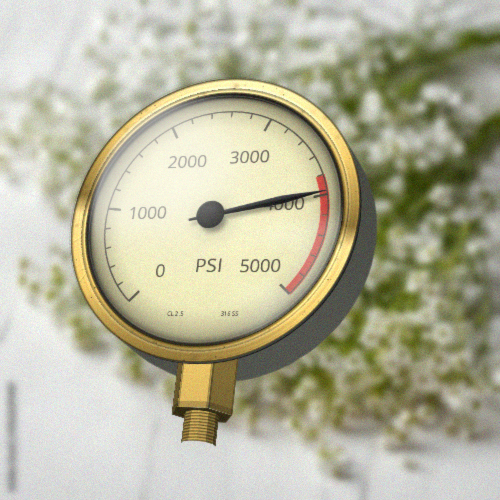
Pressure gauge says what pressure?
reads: 4000 psi
